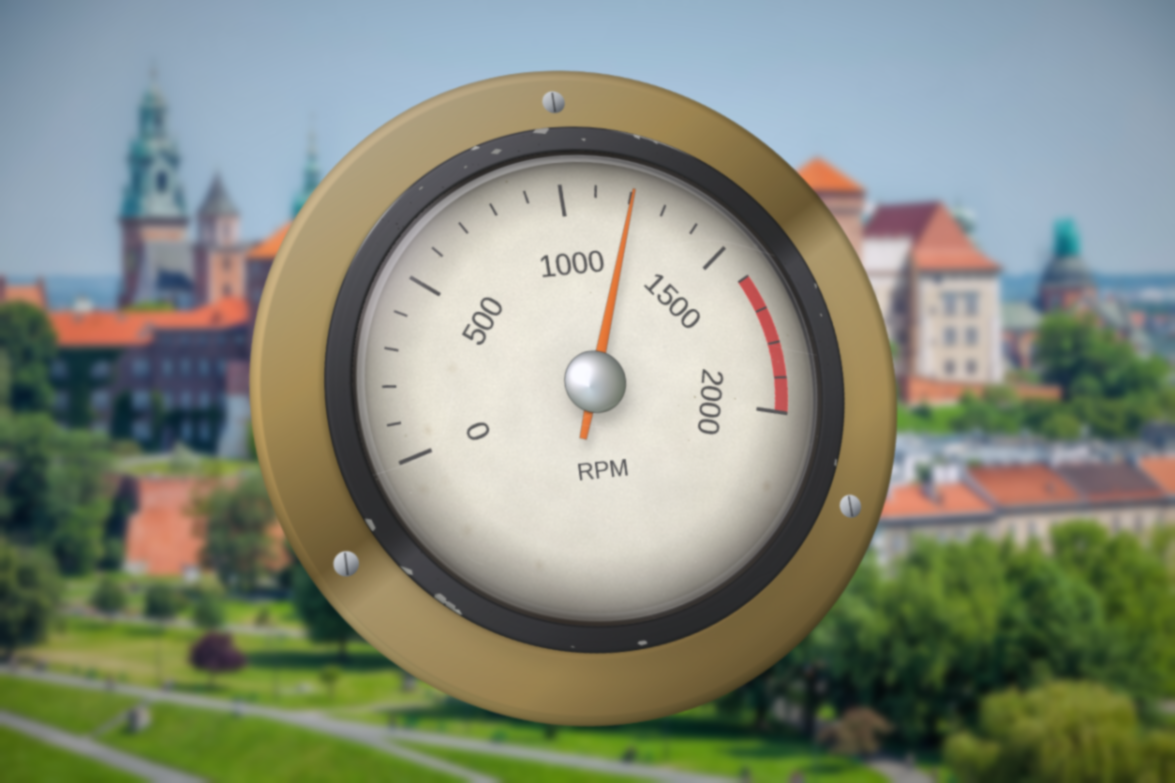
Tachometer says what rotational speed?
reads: 1200 rpm
